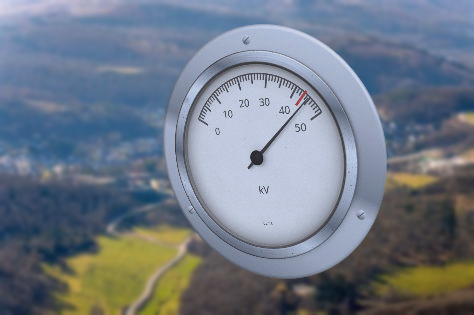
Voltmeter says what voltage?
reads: 45 kV
